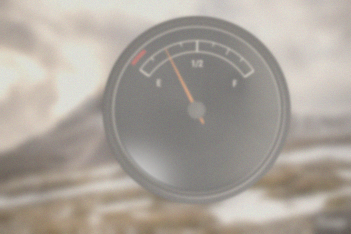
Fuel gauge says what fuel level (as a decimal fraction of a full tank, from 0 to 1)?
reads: 0.25
